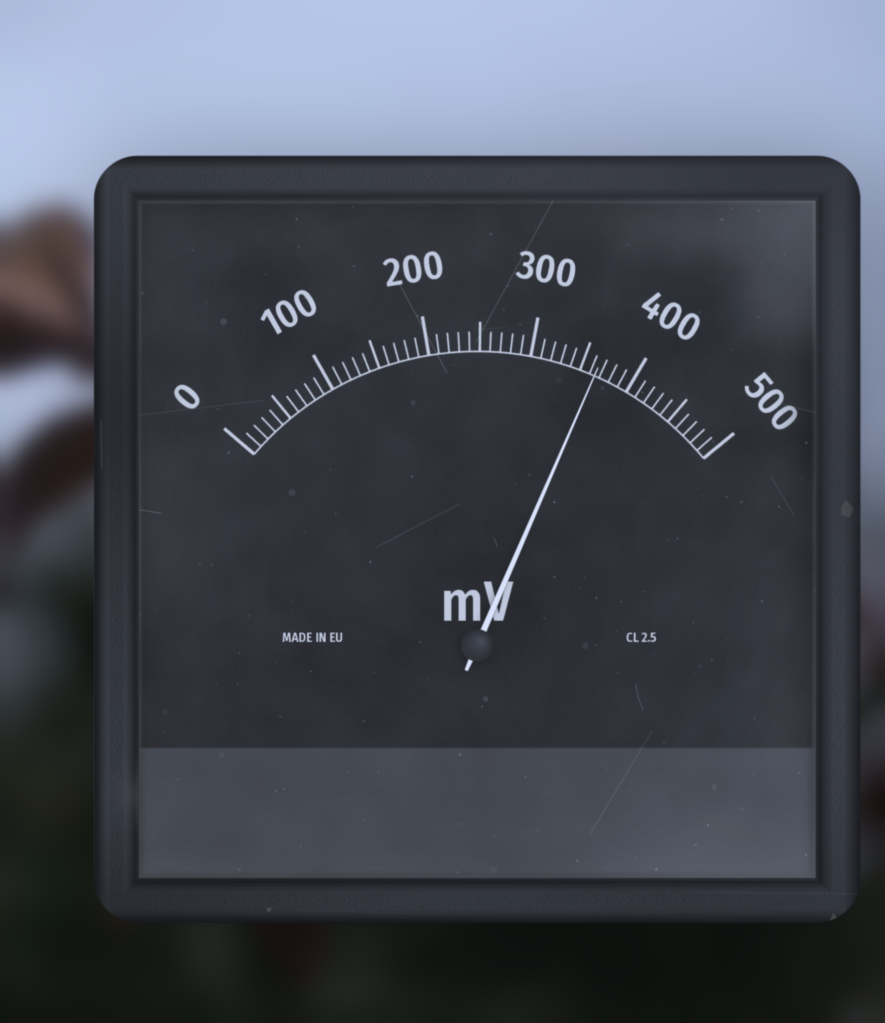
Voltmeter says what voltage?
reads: 365 mV
